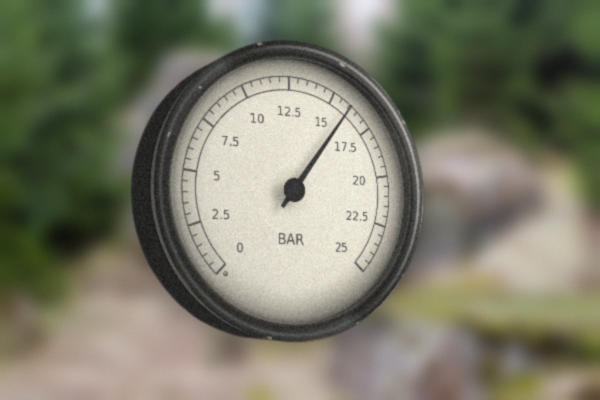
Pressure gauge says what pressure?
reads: 16 bar
